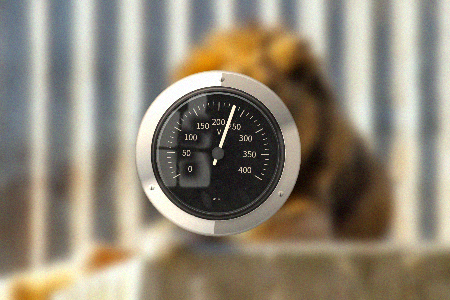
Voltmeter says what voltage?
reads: 230 V
